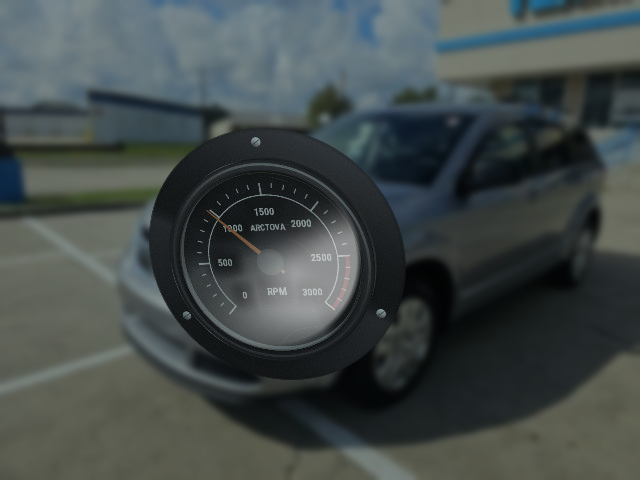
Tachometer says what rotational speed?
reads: 1000 rpm
